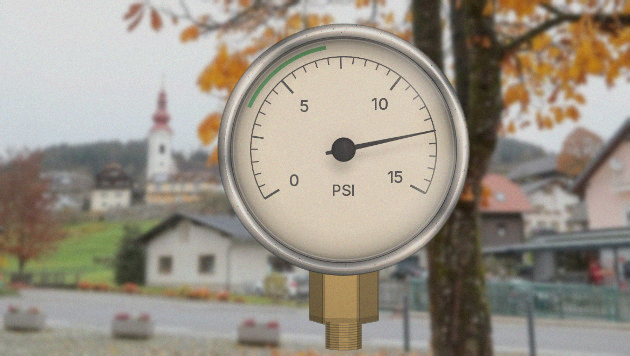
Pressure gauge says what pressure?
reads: 12.5 psi
